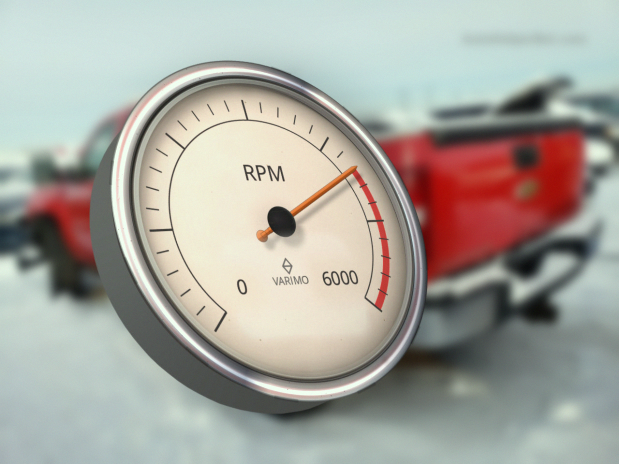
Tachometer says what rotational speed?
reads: 4400 rpm
